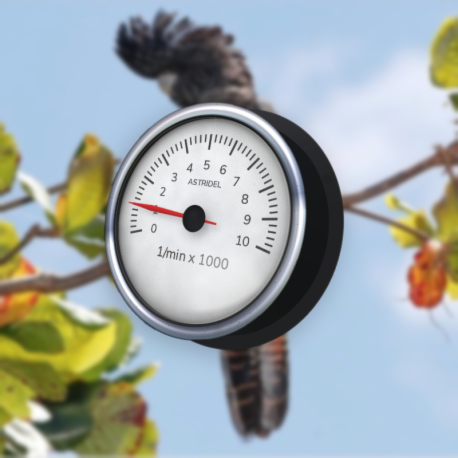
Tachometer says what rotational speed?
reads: 1000 rpm
